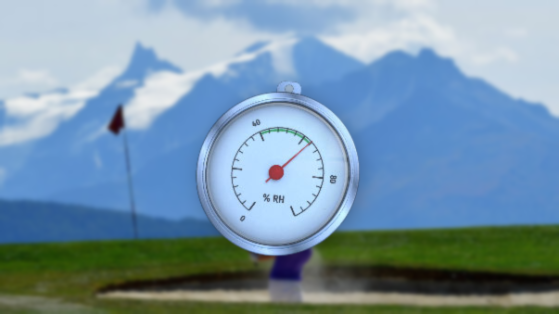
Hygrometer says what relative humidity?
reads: 64 %
